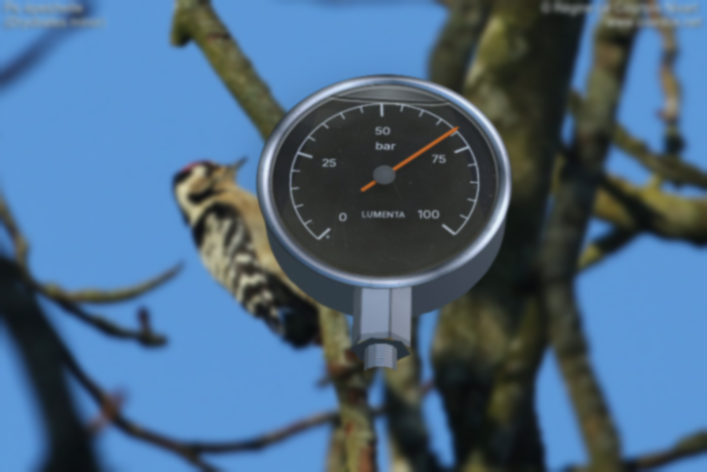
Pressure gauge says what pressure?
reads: 70 bar
